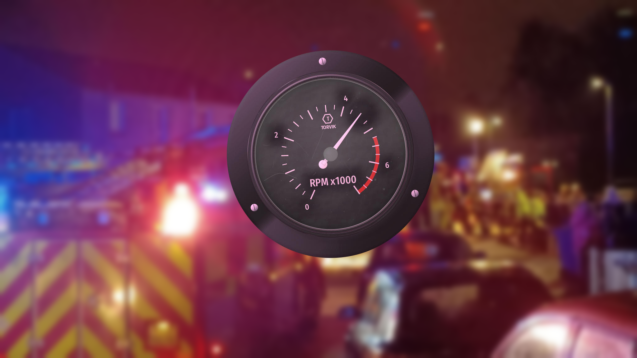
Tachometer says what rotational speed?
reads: 4500 rpm
